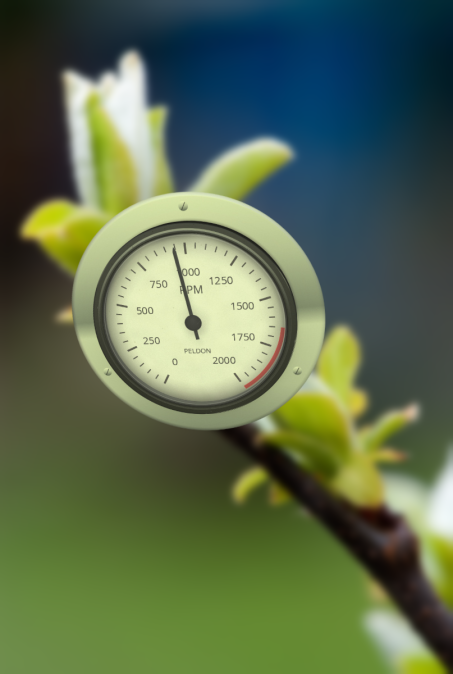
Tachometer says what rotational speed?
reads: 950 rpm
